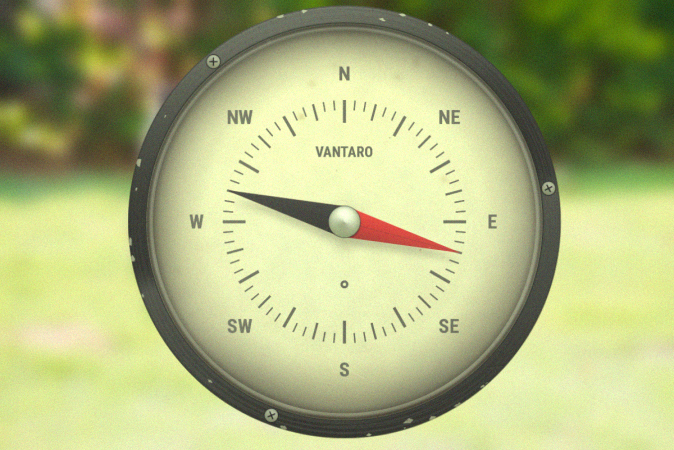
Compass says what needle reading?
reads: 105 °
